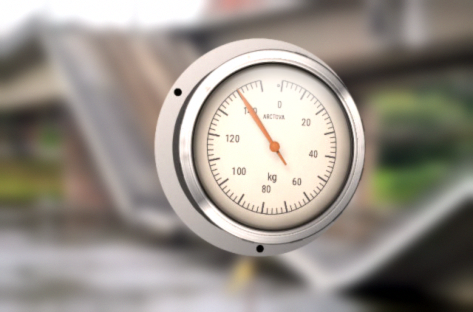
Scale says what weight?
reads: 140 kg
